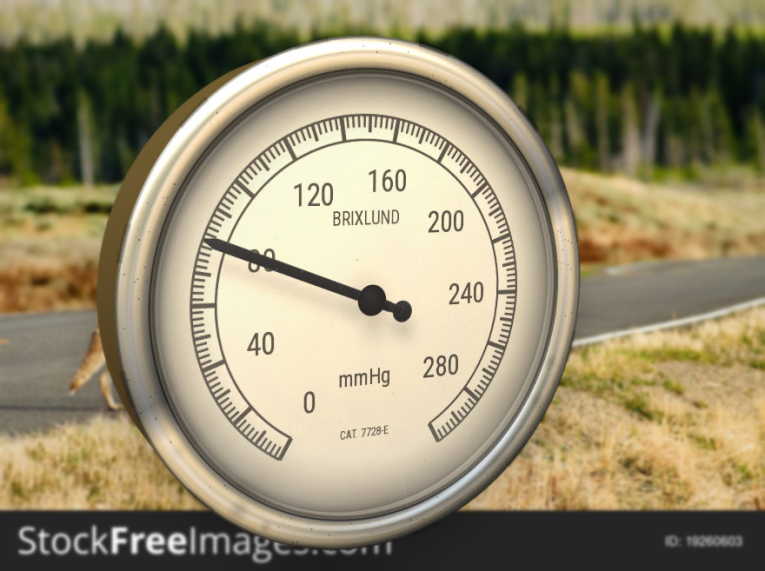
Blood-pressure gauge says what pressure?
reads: 80 mmHg
